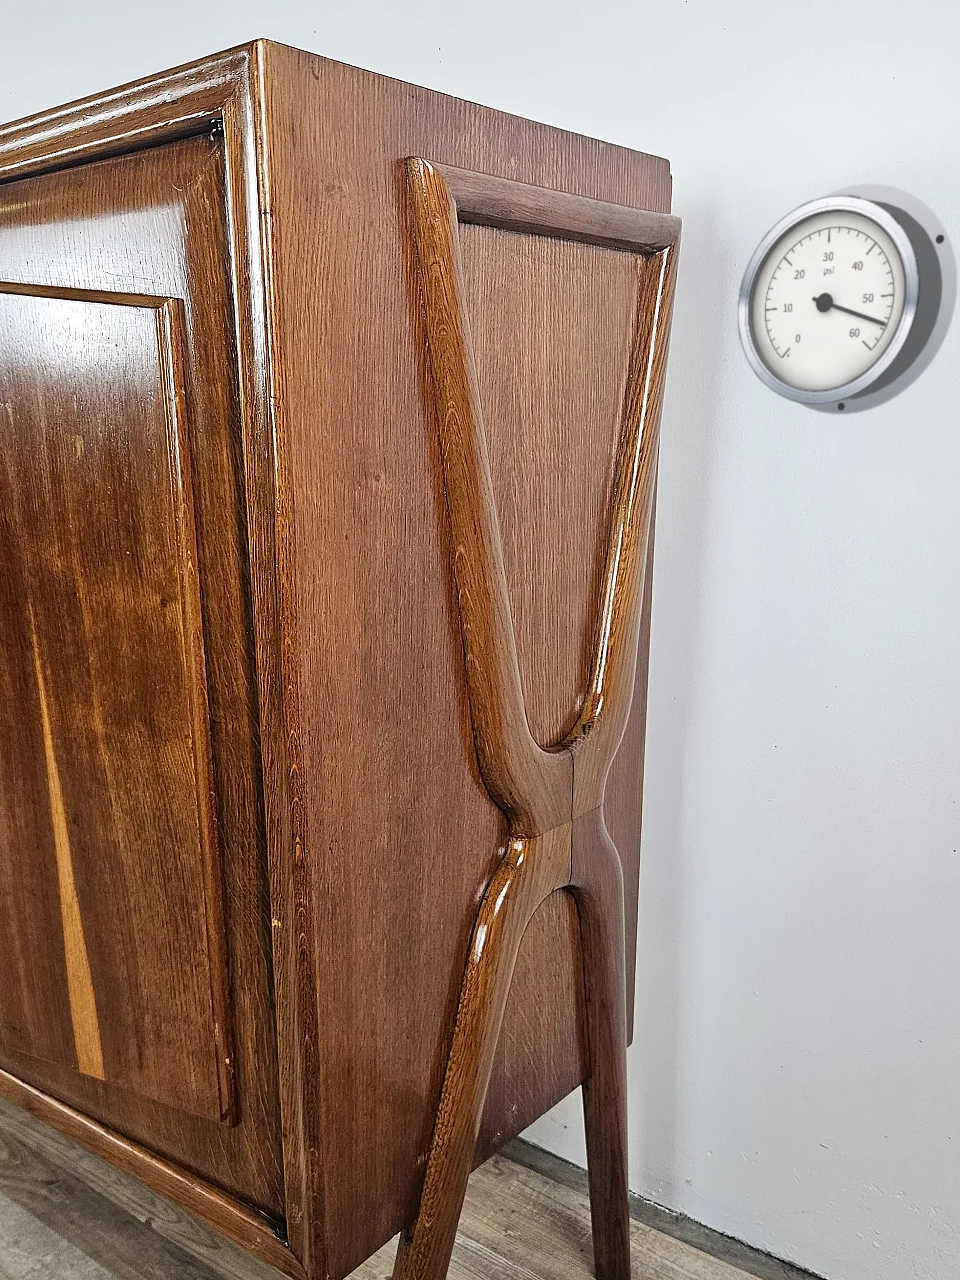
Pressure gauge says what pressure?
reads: 55 psi
